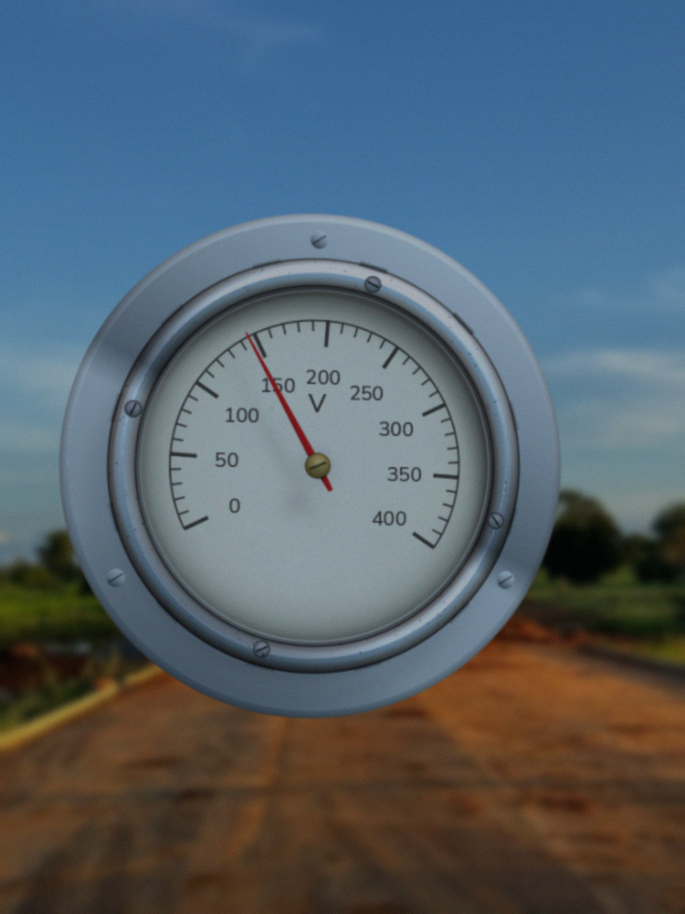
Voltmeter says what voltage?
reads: 145 V
